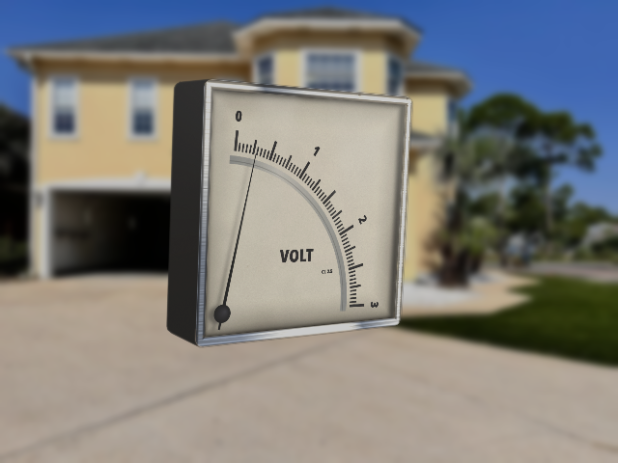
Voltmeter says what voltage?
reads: 0.25 V
